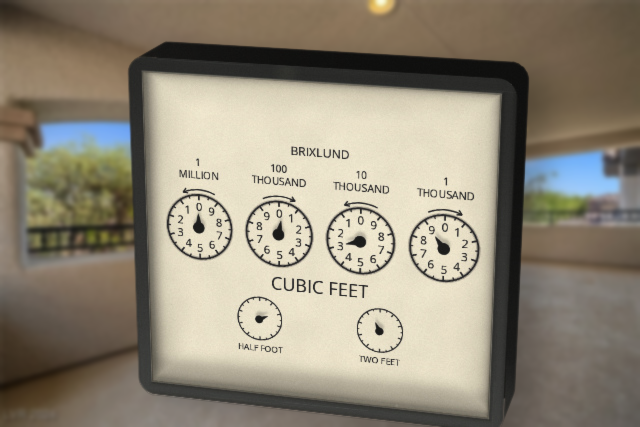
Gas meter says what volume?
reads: 2900 ft³
